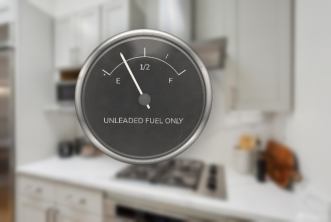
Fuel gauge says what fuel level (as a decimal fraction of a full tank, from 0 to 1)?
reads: 0.25
